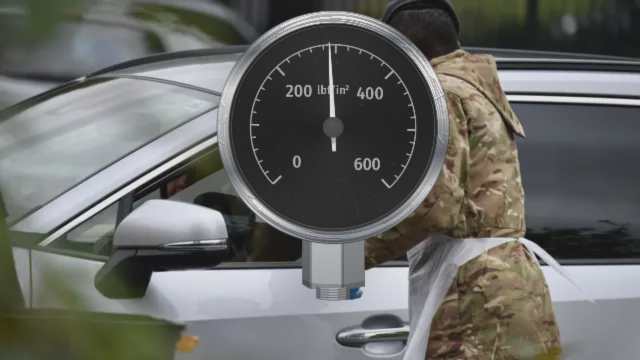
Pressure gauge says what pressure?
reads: 290 psi
